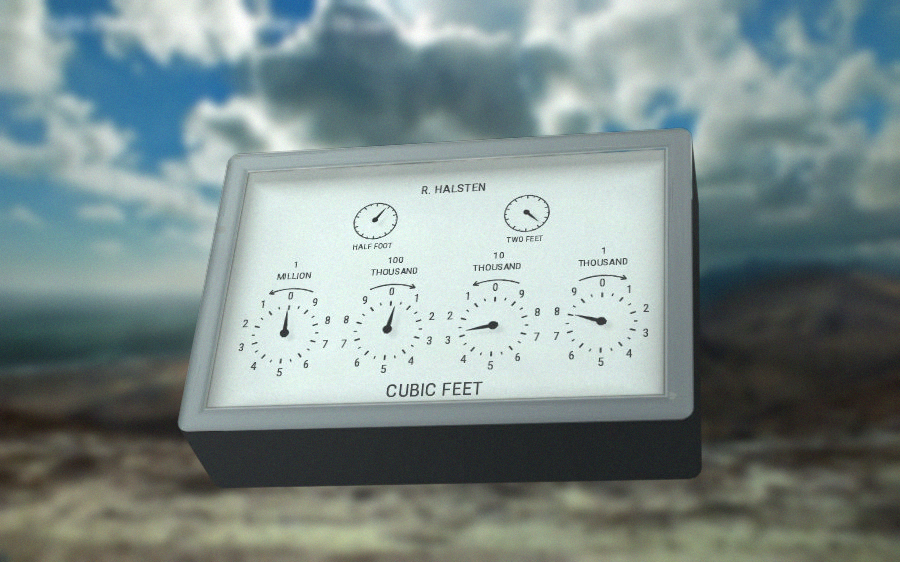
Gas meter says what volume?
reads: 2800 ft³
